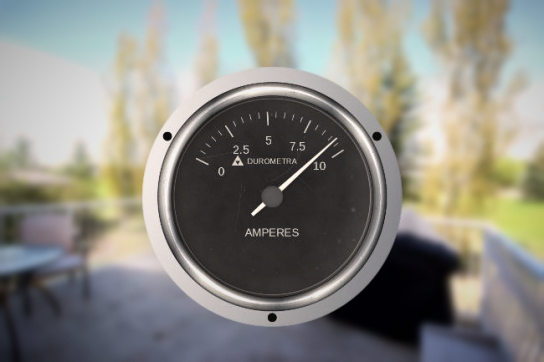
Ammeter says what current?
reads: 9.25 A
